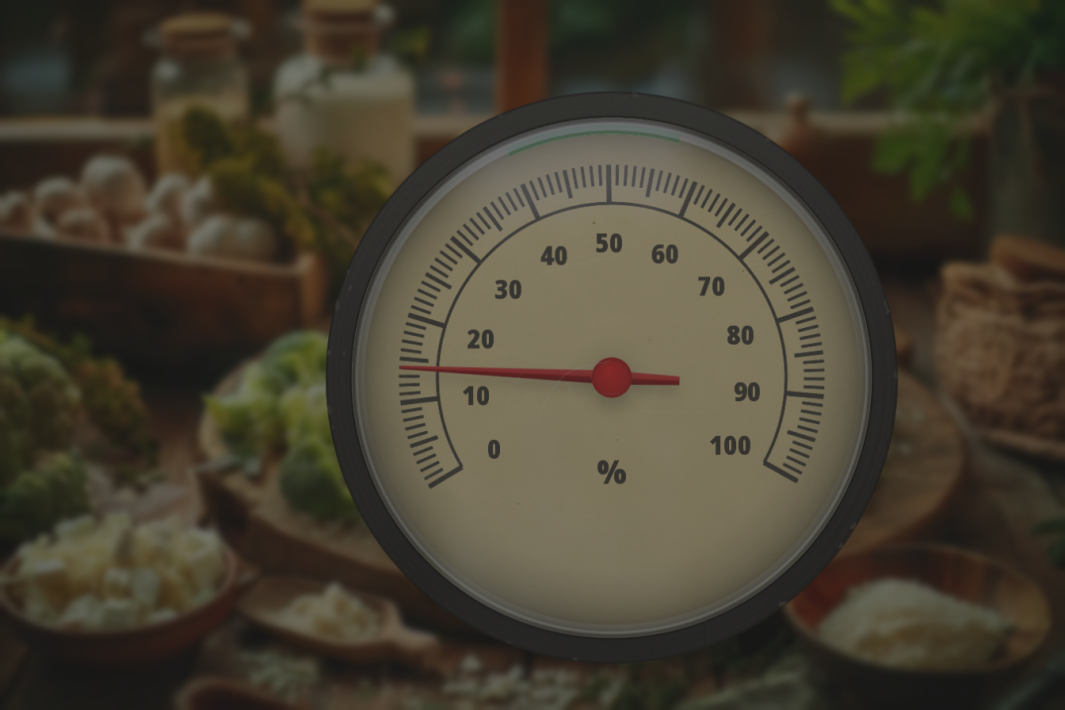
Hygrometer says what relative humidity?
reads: 14 %
